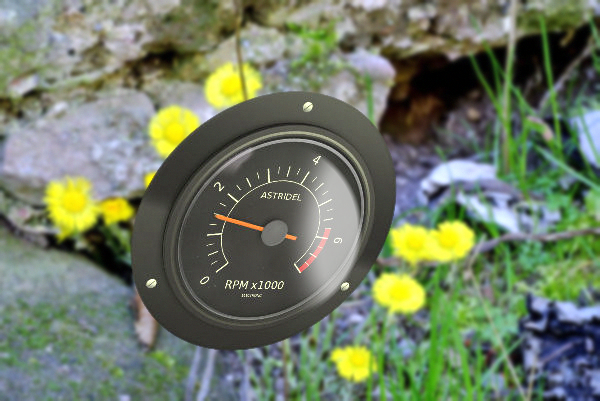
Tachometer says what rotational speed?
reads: 1500 rpm
